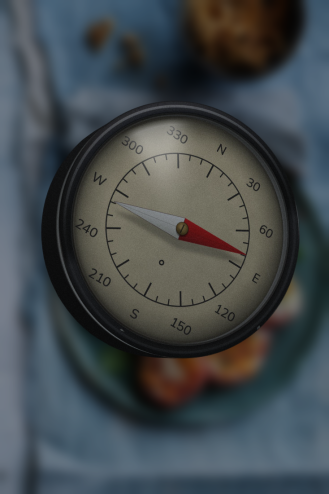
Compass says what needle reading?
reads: 80 °
